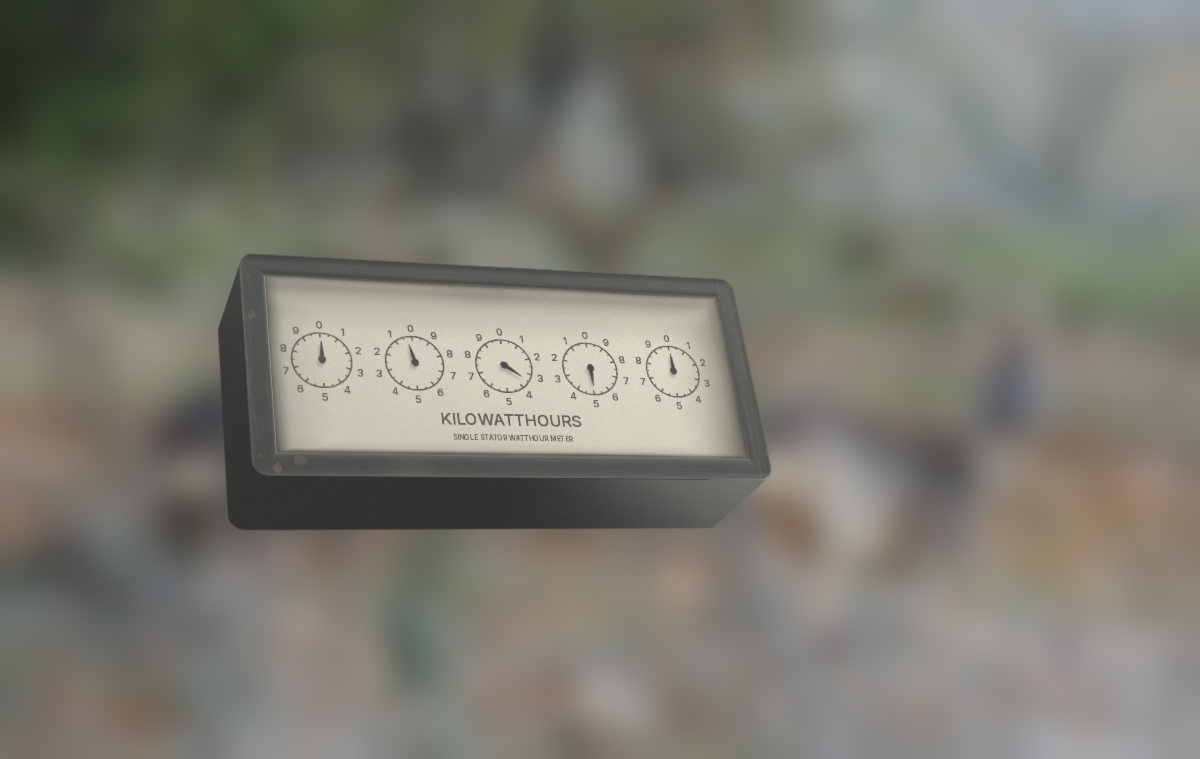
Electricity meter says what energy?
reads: 350 kWh
